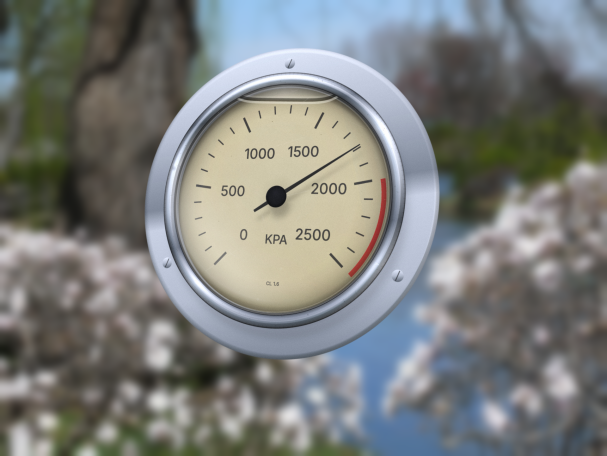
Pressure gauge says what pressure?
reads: 1800 kPa
